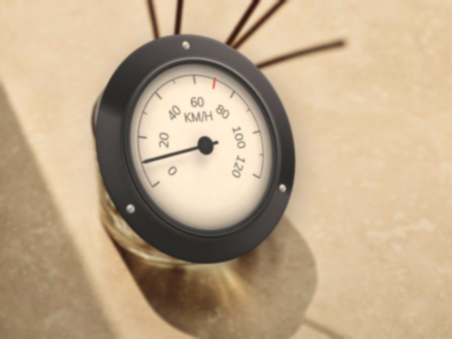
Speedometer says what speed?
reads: 10 km/h
